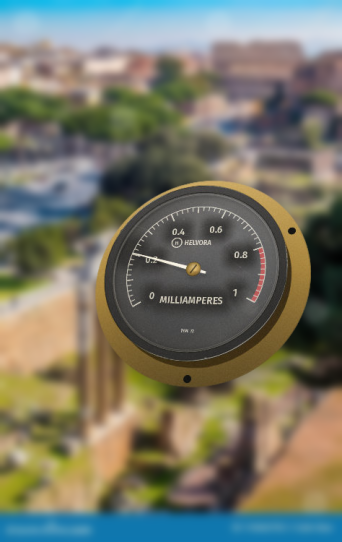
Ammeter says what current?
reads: 0.2 mA
